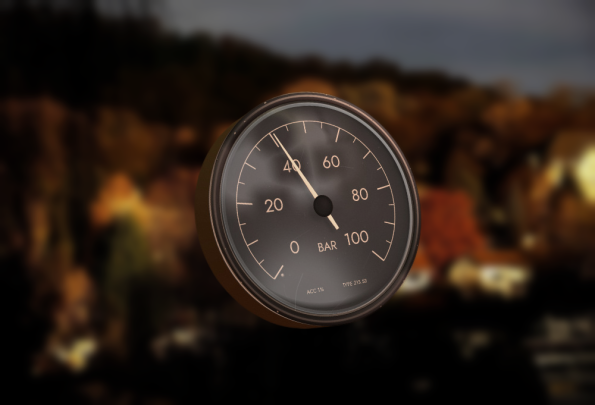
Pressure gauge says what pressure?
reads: 40 bar
